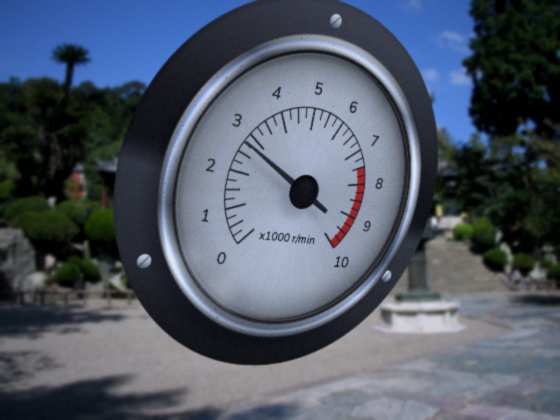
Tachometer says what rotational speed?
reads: 2750 rpm
